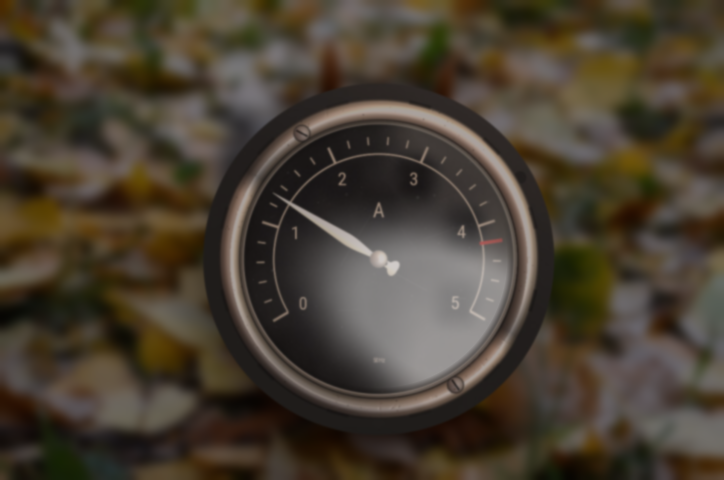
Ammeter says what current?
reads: 1.3 A
